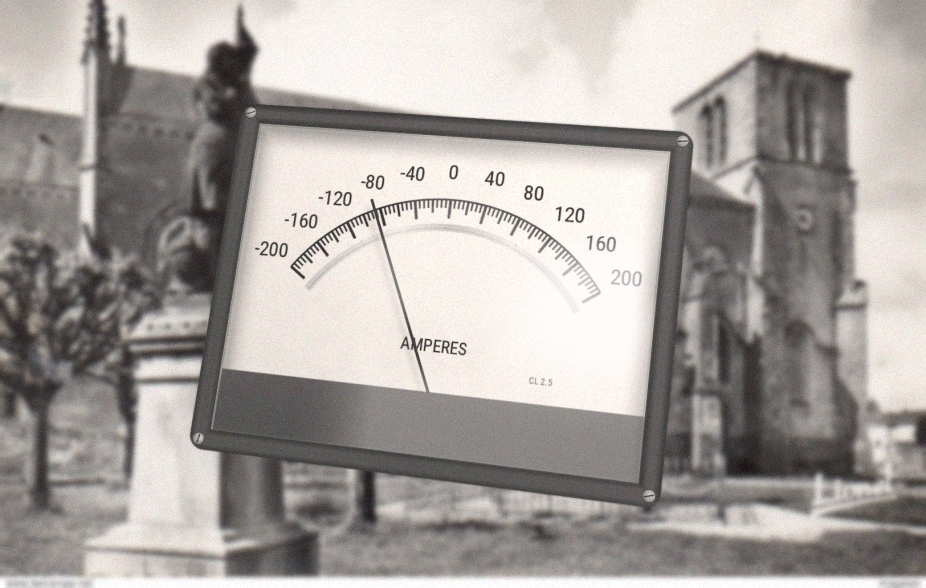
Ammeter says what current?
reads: -85 A
